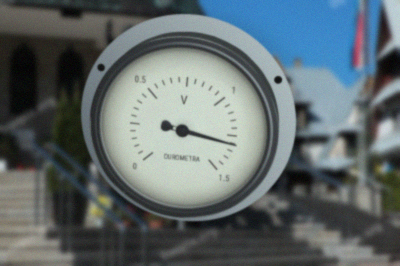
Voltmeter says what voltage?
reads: 1.3 V
